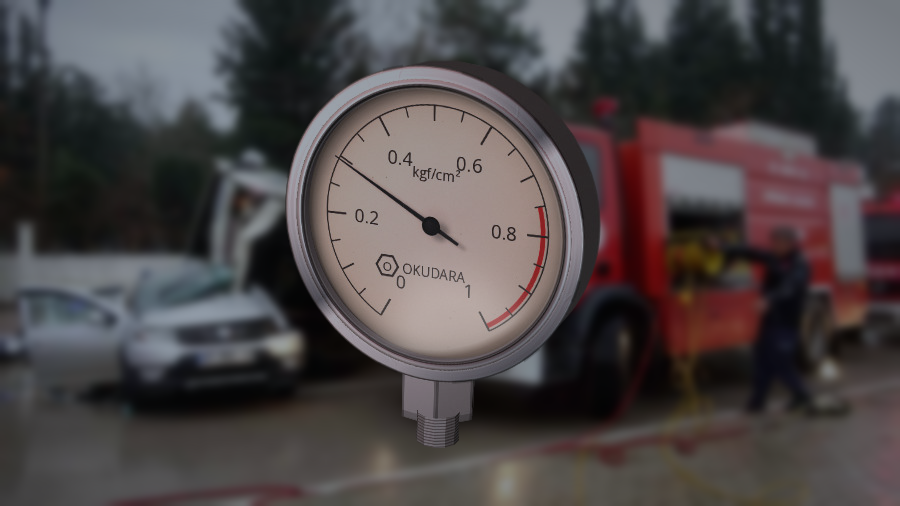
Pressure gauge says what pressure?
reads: 0.3 kg/cm²
